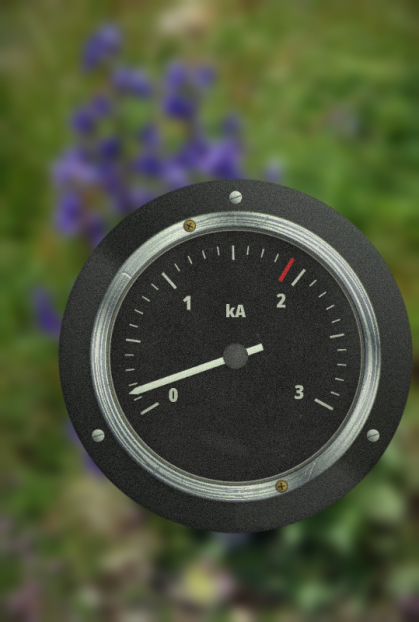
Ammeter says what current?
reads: 0.15 kA
